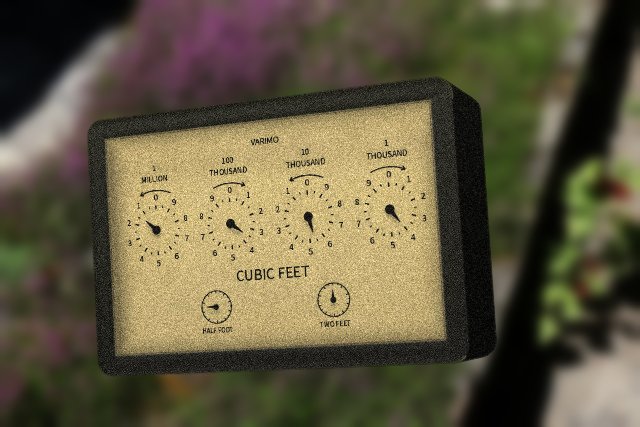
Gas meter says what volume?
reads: 135400 ft³
